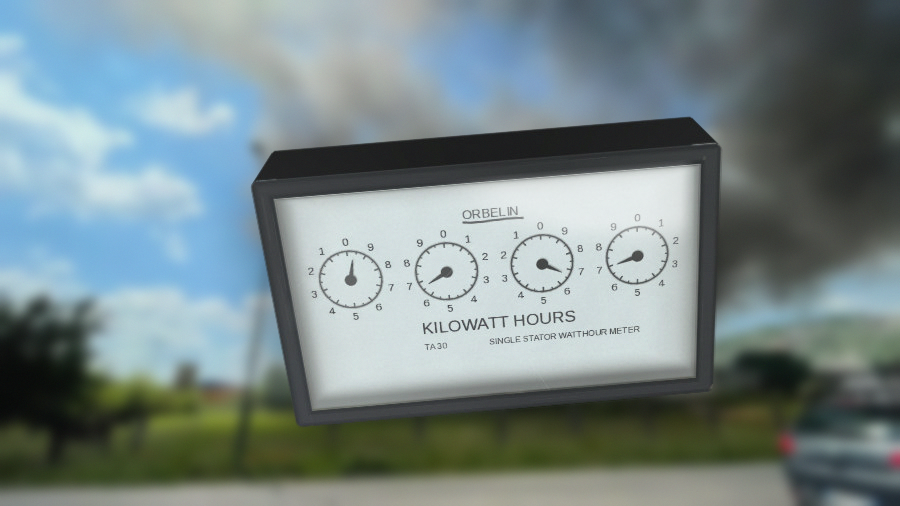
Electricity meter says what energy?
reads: 9667 kWh
